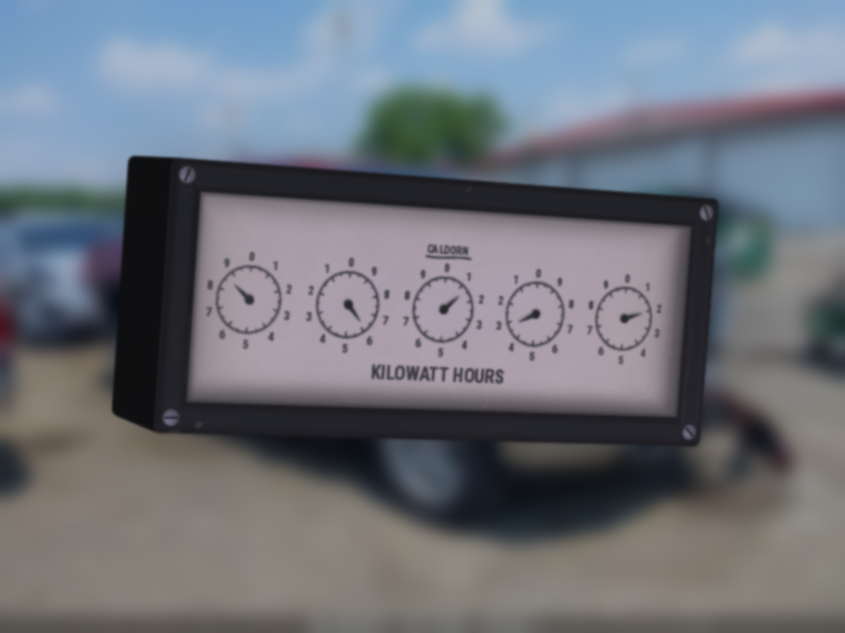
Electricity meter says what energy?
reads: 86132 kWh
